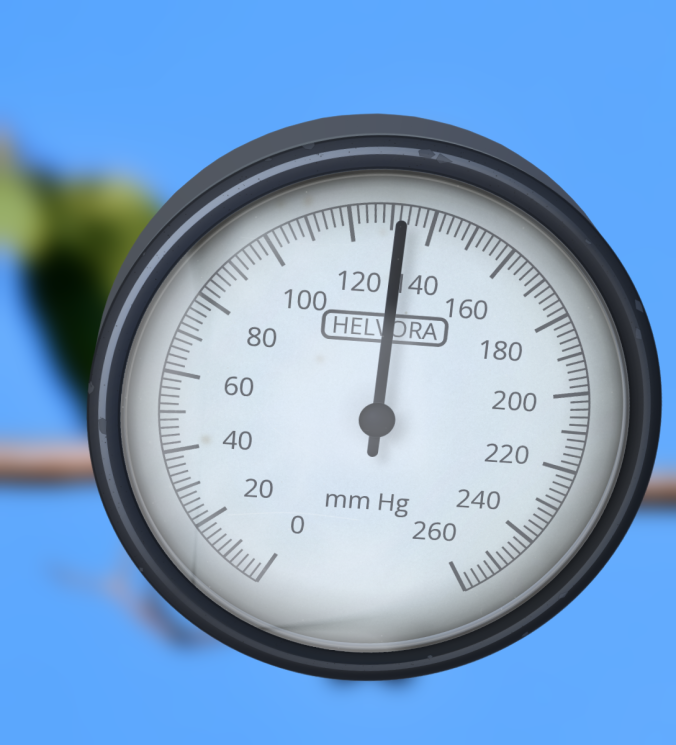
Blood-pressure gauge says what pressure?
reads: 132 mmHg
